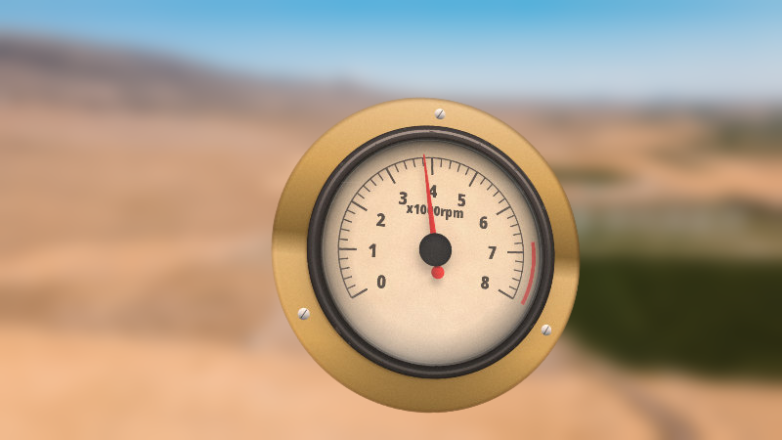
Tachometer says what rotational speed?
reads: 3800 rpm
